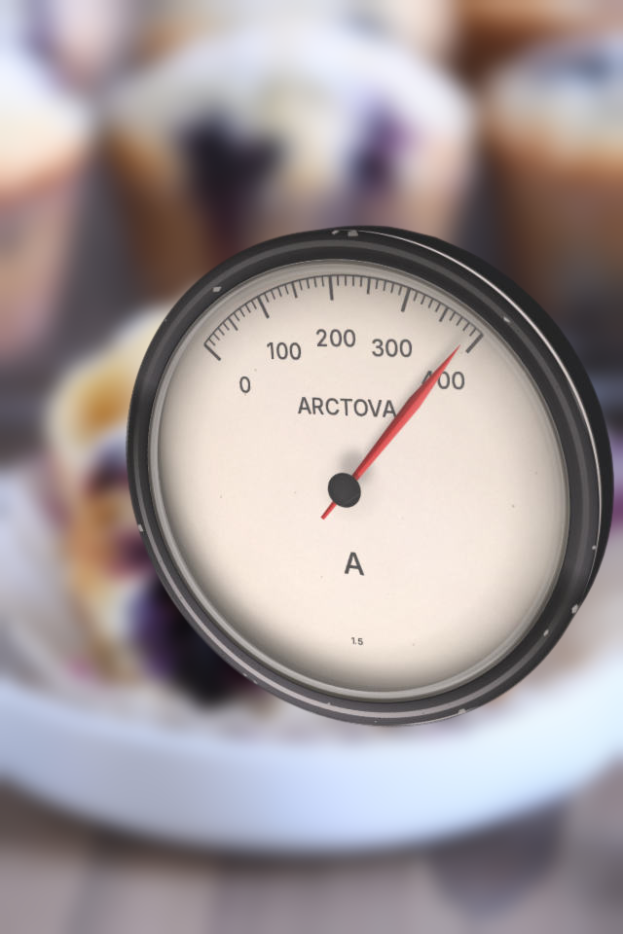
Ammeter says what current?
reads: 390 A
